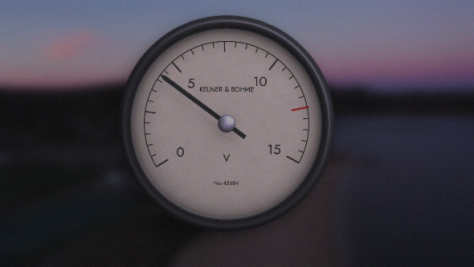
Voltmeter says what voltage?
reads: 4.25 V
